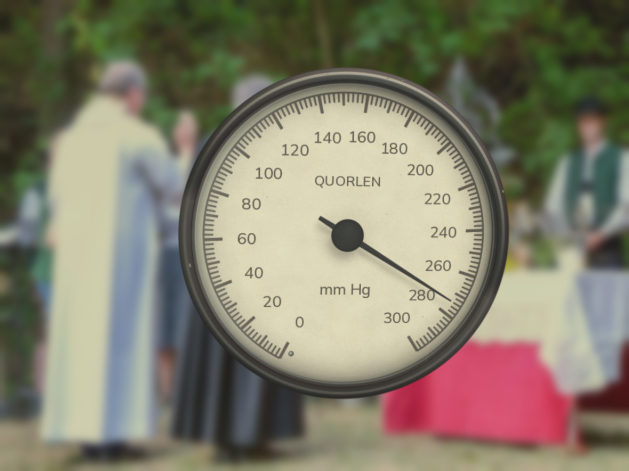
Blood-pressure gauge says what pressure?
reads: 274 mmHg
